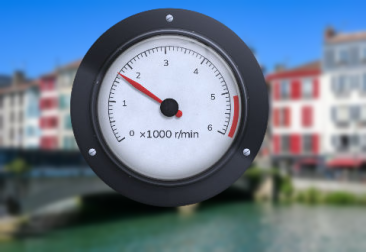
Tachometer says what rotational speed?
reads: 1700 rpm
